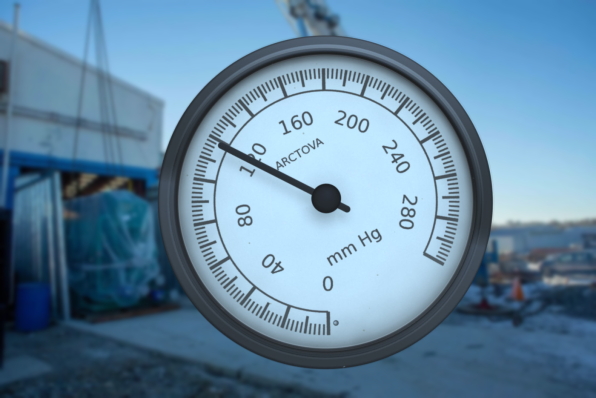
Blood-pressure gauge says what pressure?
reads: 118 mmHg
